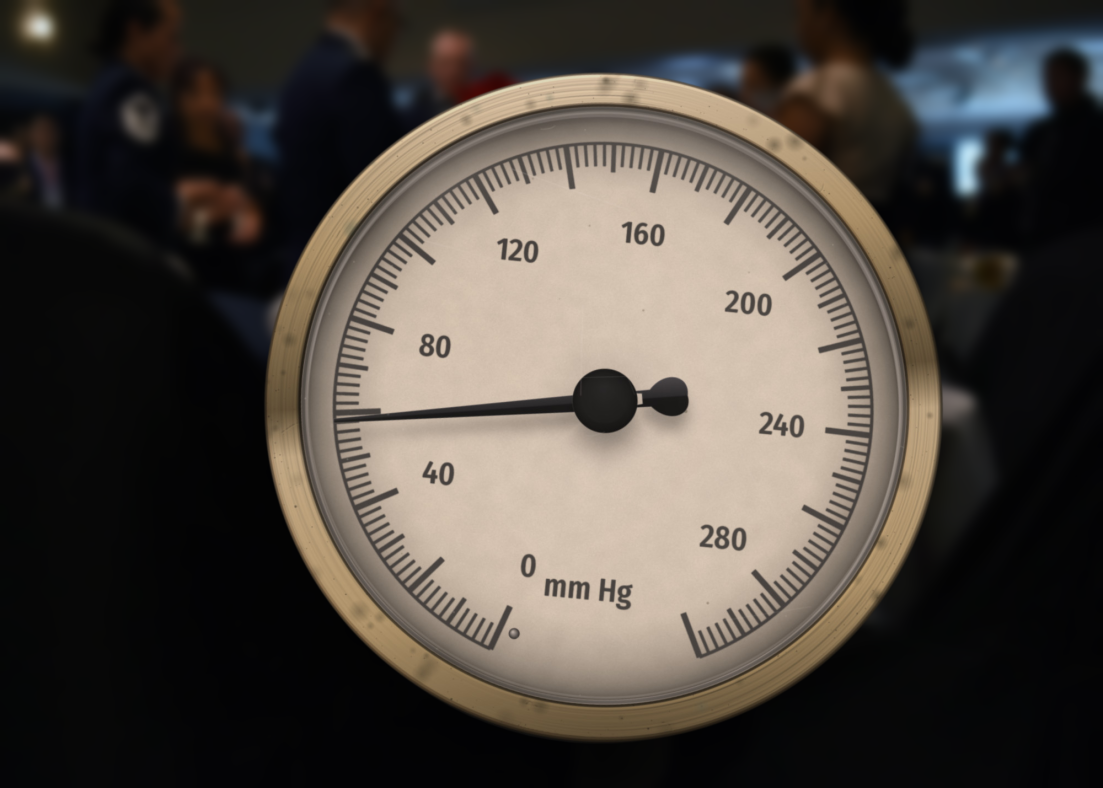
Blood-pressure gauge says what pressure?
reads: 58 mmHg
